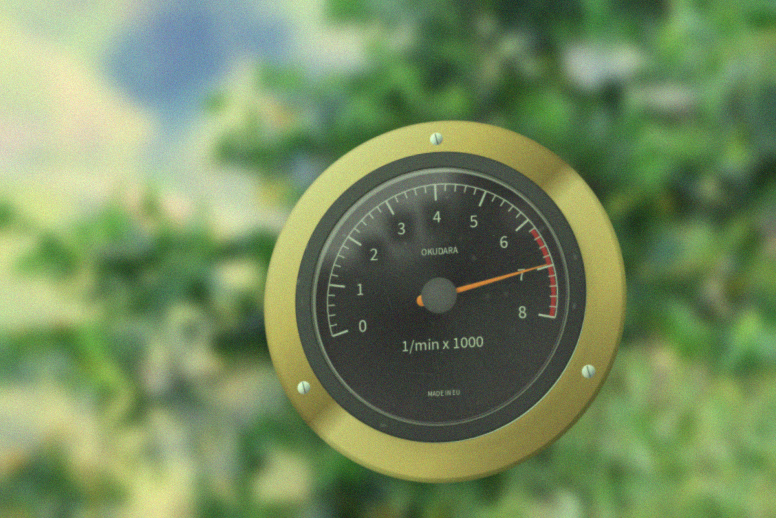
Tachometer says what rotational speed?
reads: 7000 rpm
